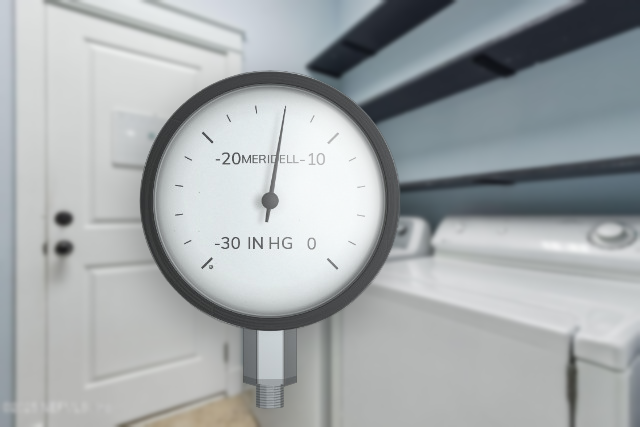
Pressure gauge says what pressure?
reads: -14 inHg
